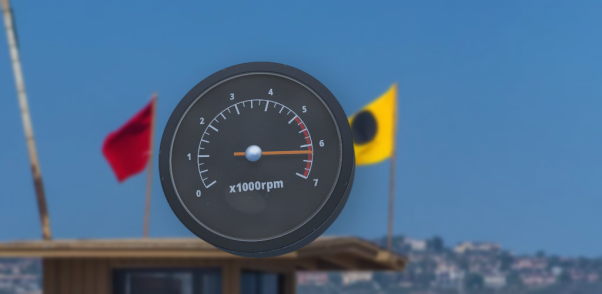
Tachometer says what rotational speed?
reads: 6250 rpm
